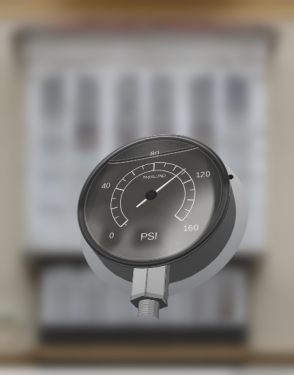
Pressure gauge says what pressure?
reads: 110 psi
